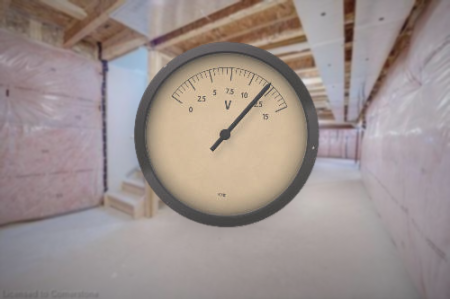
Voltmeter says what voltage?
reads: 12 V
